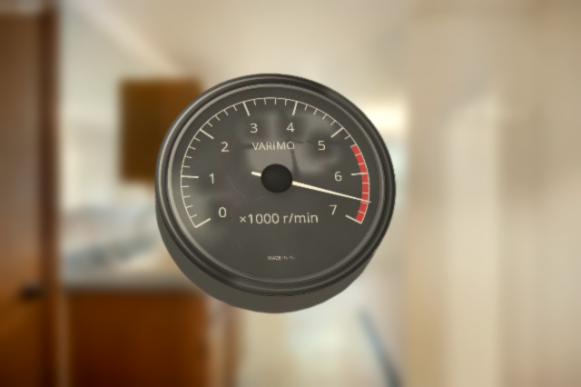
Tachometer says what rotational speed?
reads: 6600 rpm
